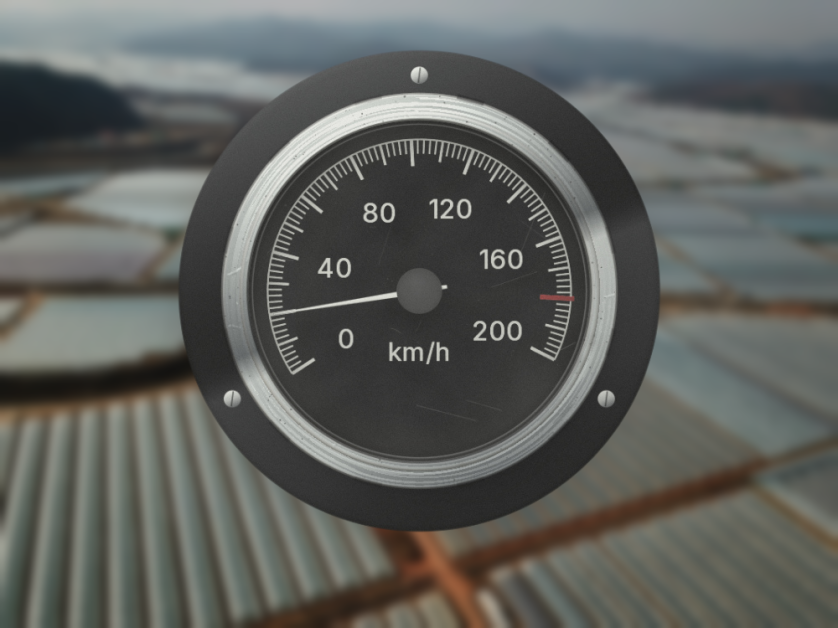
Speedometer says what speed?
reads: 20 km/h
